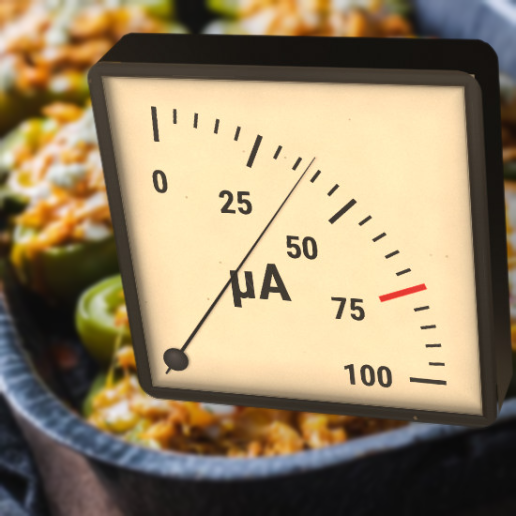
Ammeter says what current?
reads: 37.5 µA
